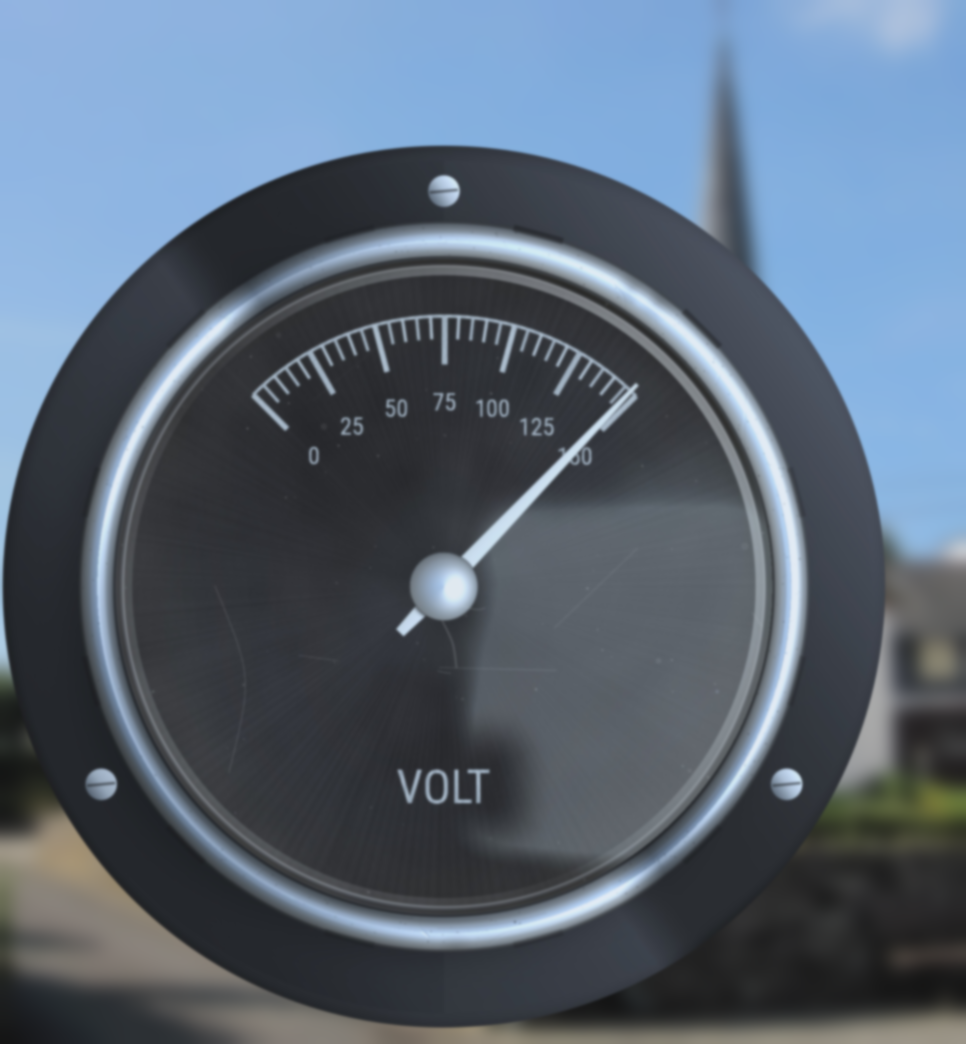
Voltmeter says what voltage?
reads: 147.5 V
